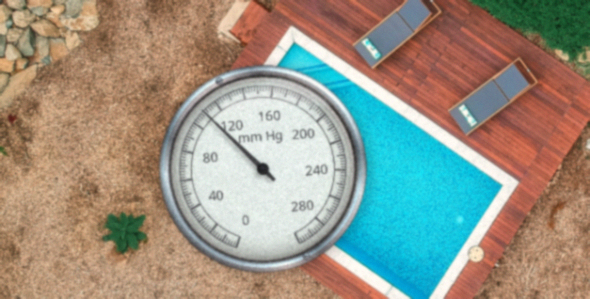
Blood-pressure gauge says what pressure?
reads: 110 mmHg
